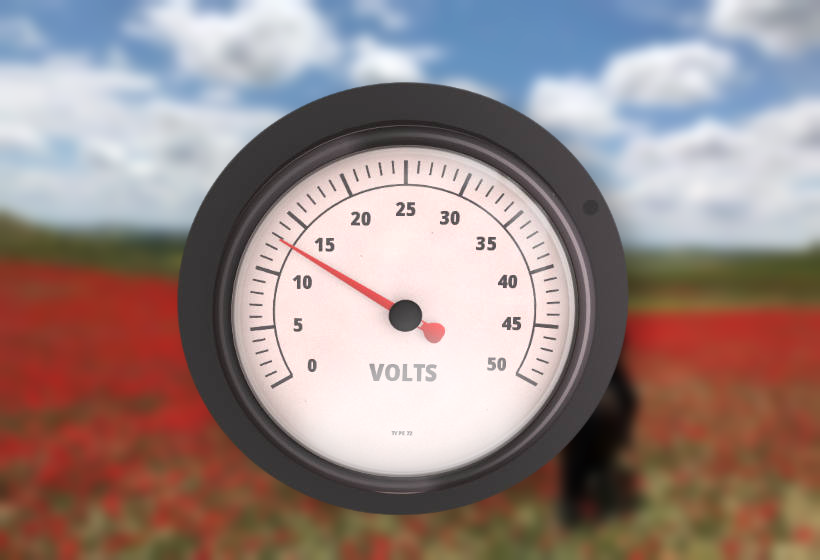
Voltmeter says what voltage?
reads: 13 V
